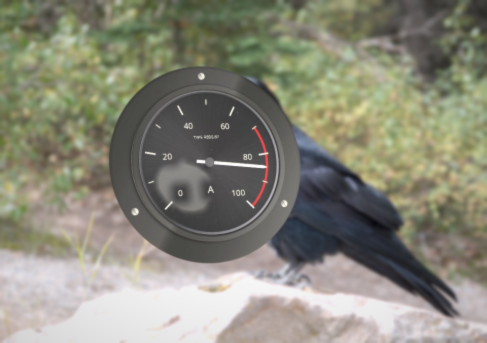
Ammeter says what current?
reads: 85 A
